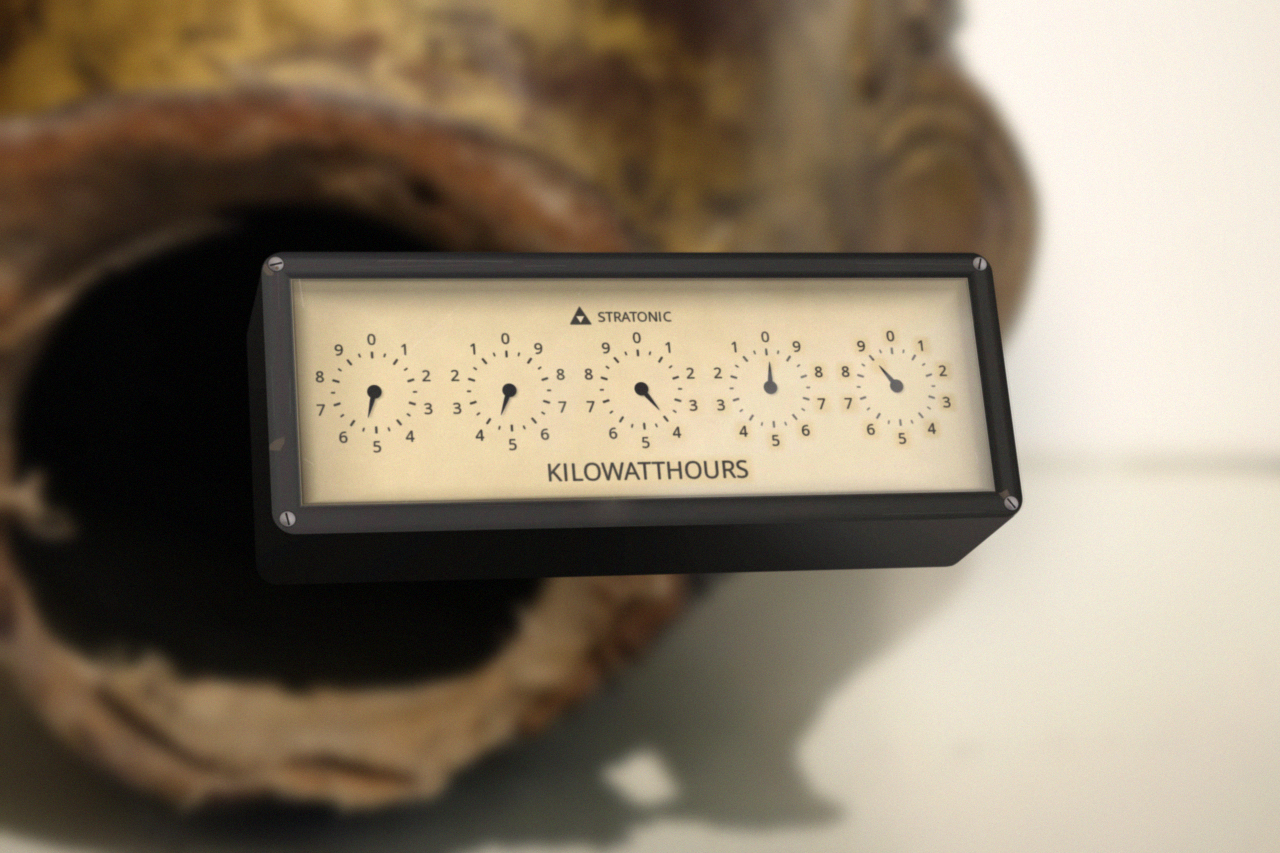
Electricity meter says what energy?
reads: 54399 kWh
